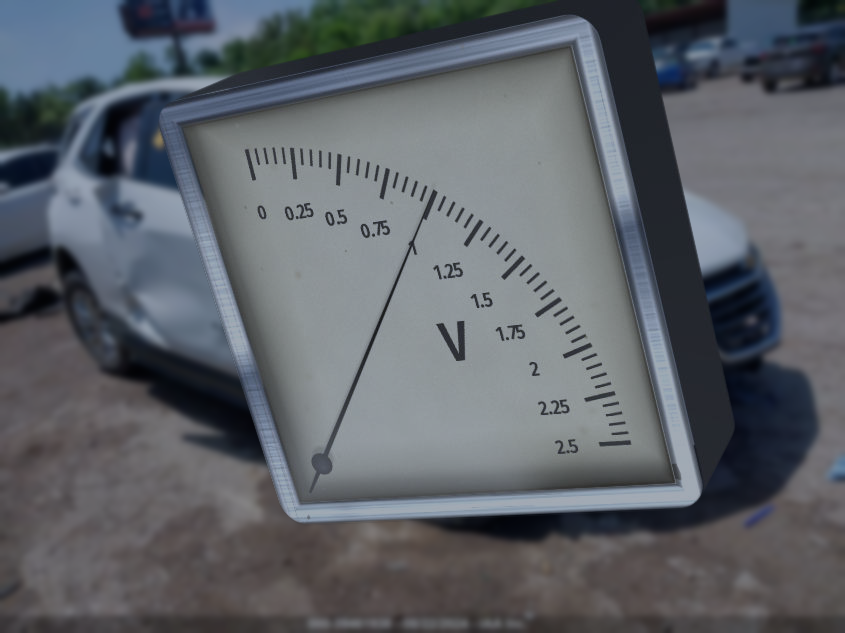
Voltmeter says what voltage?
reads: 1 V
